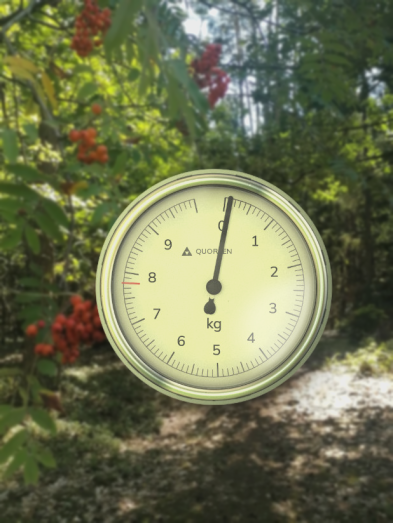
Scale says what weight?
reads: 0.1 kg
